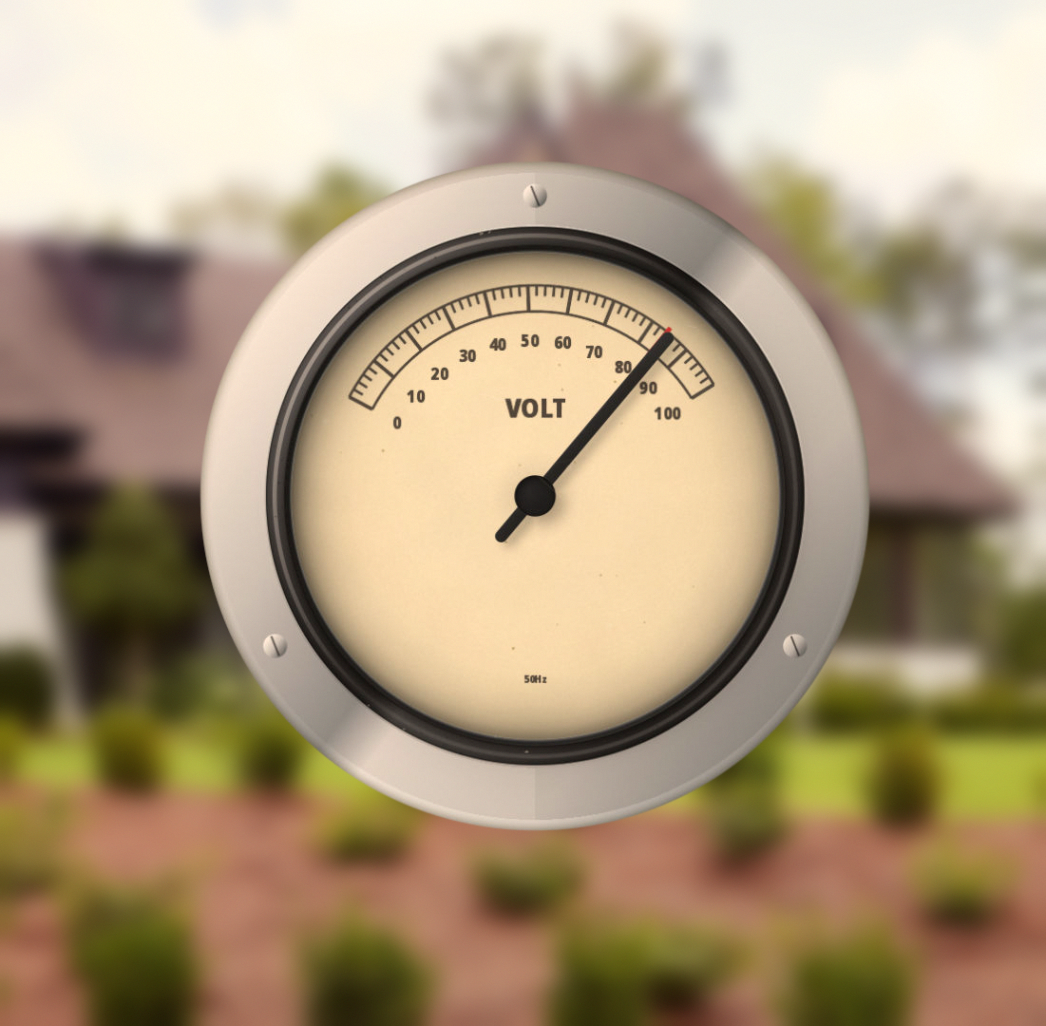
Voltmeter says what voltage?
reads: 85 V
